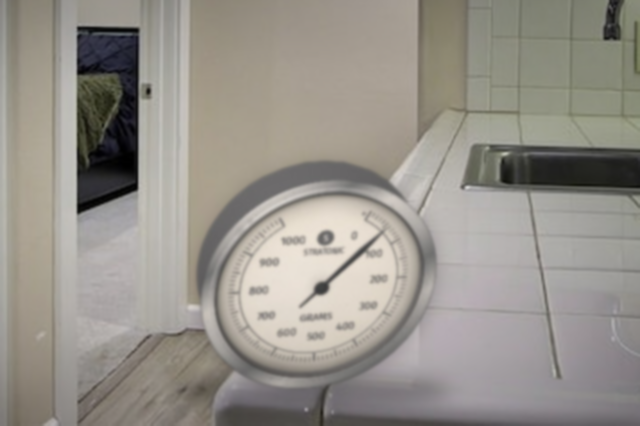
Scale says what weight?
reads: 50 g
